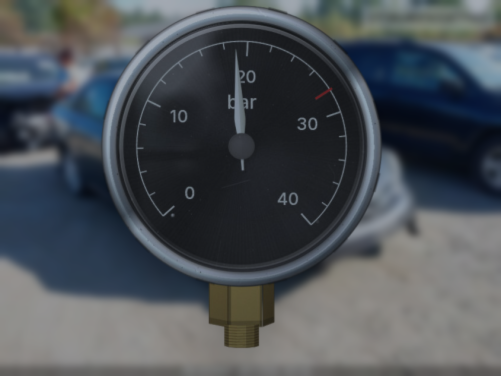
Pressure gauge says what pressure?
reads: 19 bar
